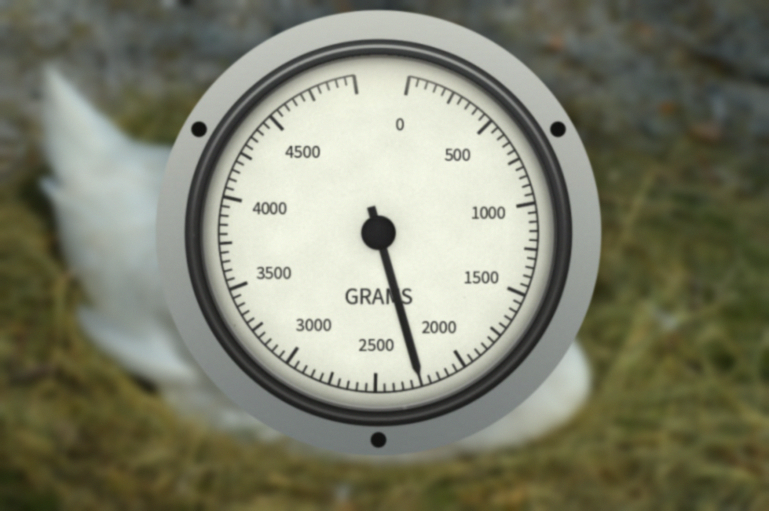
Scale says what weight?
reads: 2250 g
